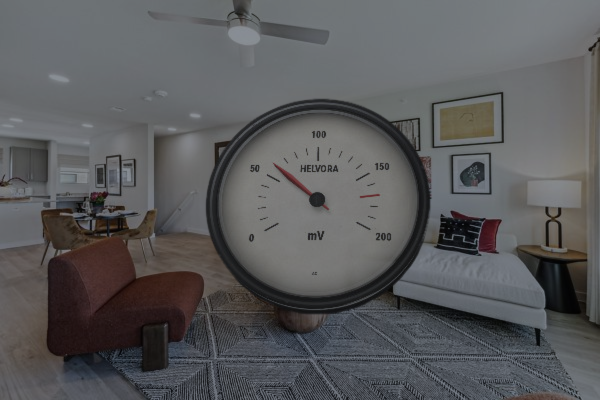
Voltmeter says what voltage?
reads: 60 mV
